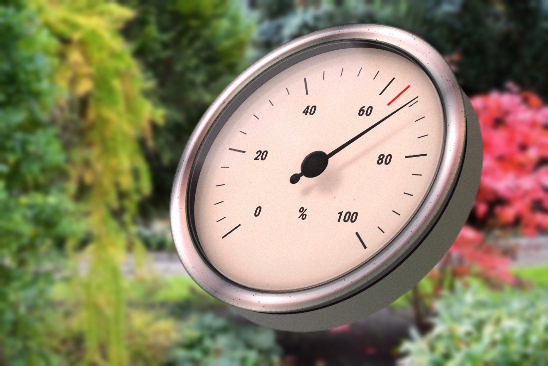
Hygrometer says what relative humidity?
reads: 68 %
